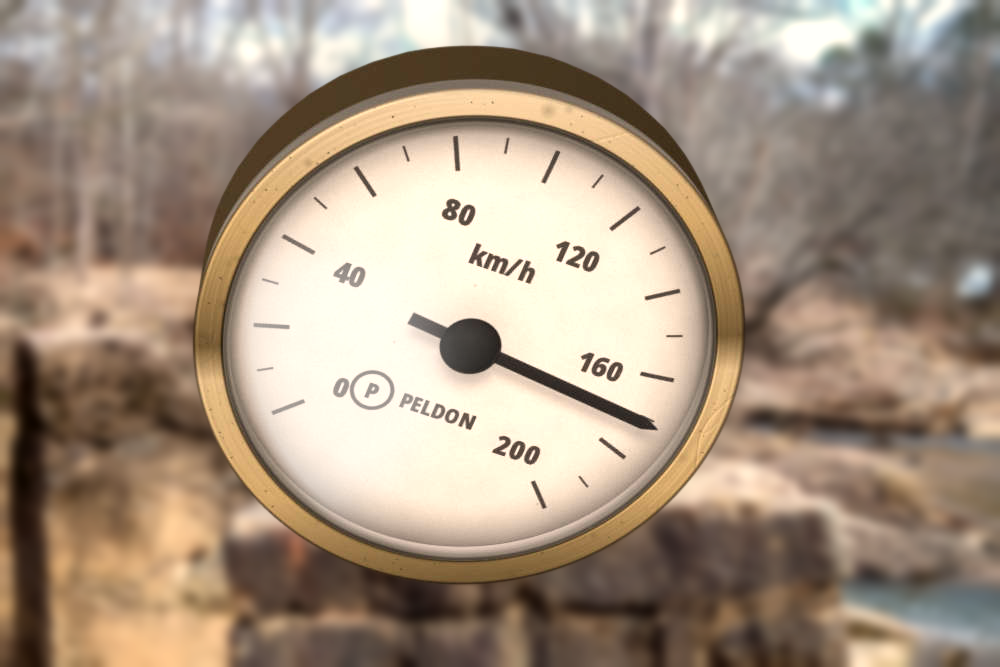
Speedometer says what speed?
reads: 170 km/h
